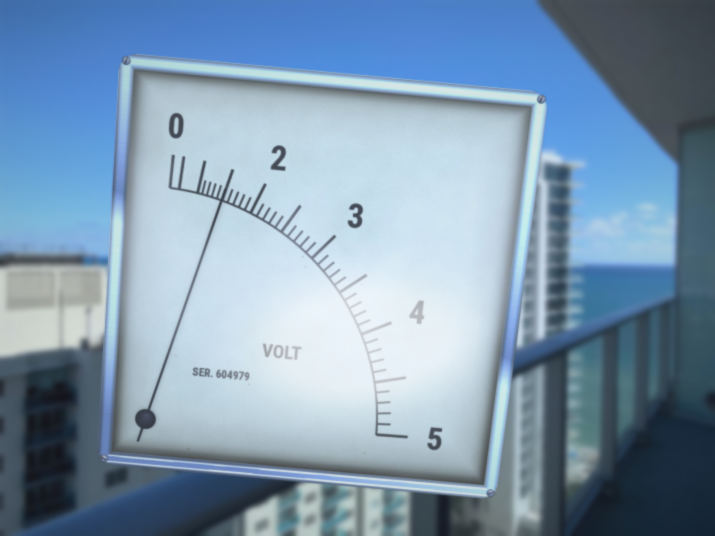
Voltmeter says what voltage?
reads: 1.5 V
